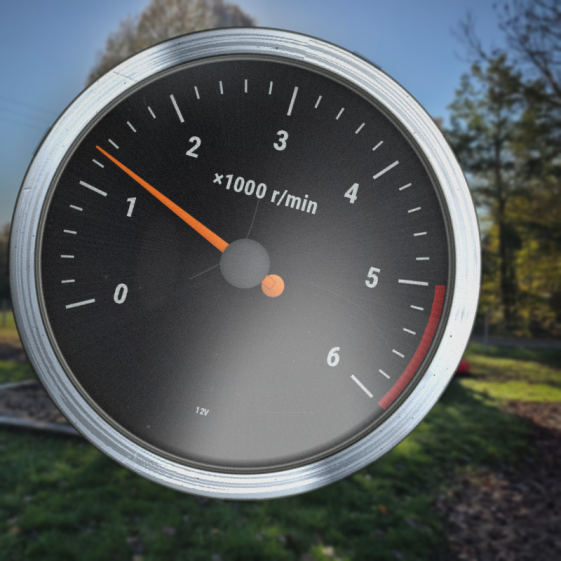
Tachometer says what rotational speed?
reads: 1300 rpm
